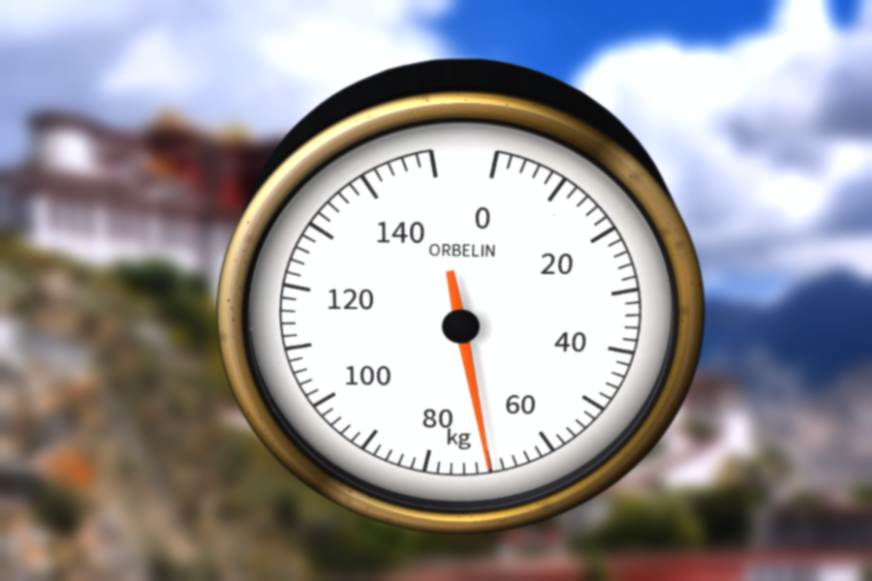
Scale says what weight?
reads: 70 kg
